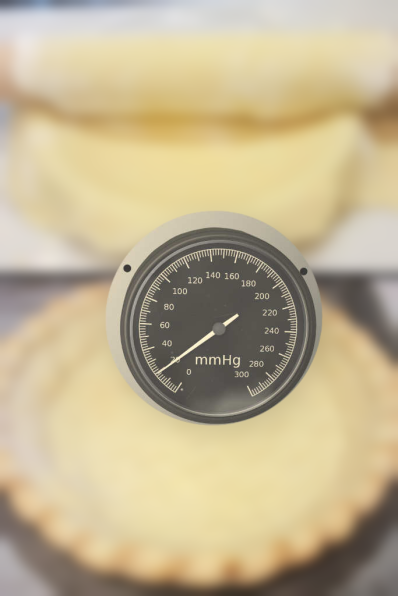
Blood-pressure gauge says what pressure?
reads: 20 mmHg
